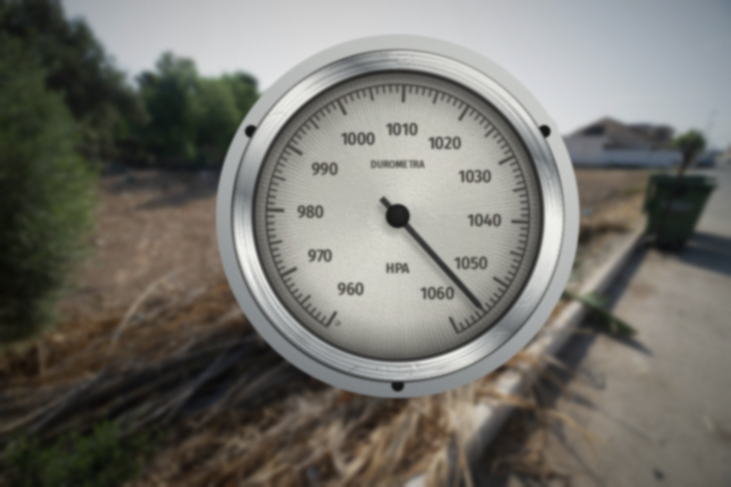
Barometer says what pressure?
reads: 1055 hPa
